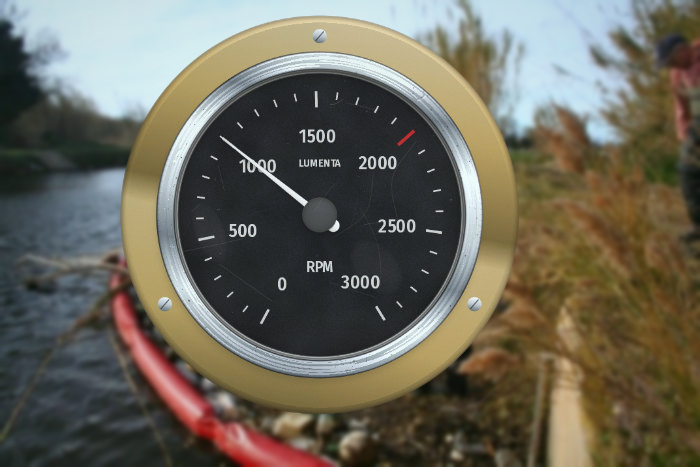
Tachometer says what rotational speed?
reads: 1000 rpm
